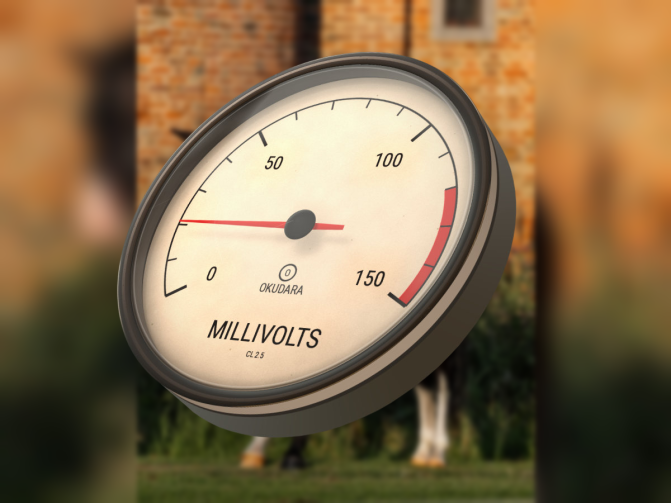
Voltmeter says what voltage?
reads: 20 mV
